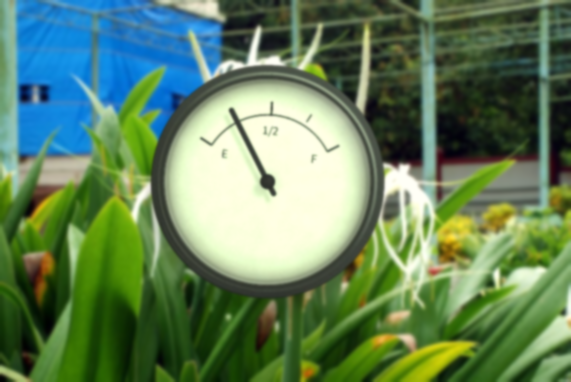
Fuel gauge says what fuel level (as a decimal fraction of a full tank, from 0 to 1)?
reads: 0.25
